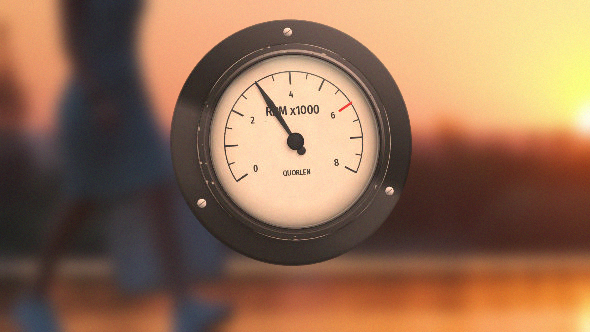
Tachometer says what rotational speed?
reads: 3000 rpm
